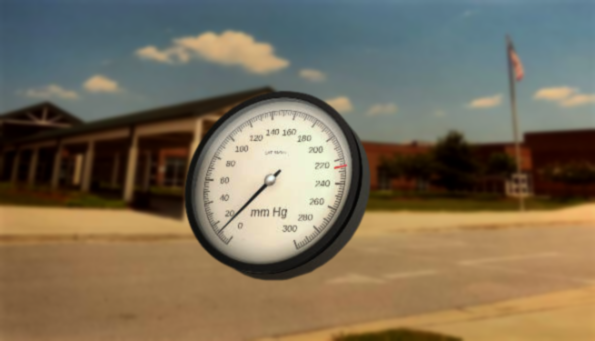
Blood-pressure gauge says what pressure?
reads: 10 mmHg
